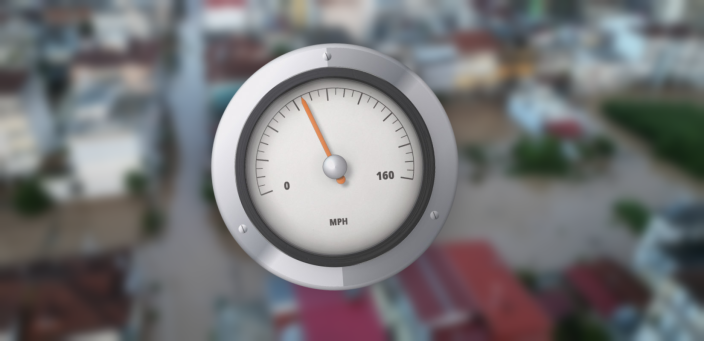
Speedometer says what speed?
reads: 65 mph
